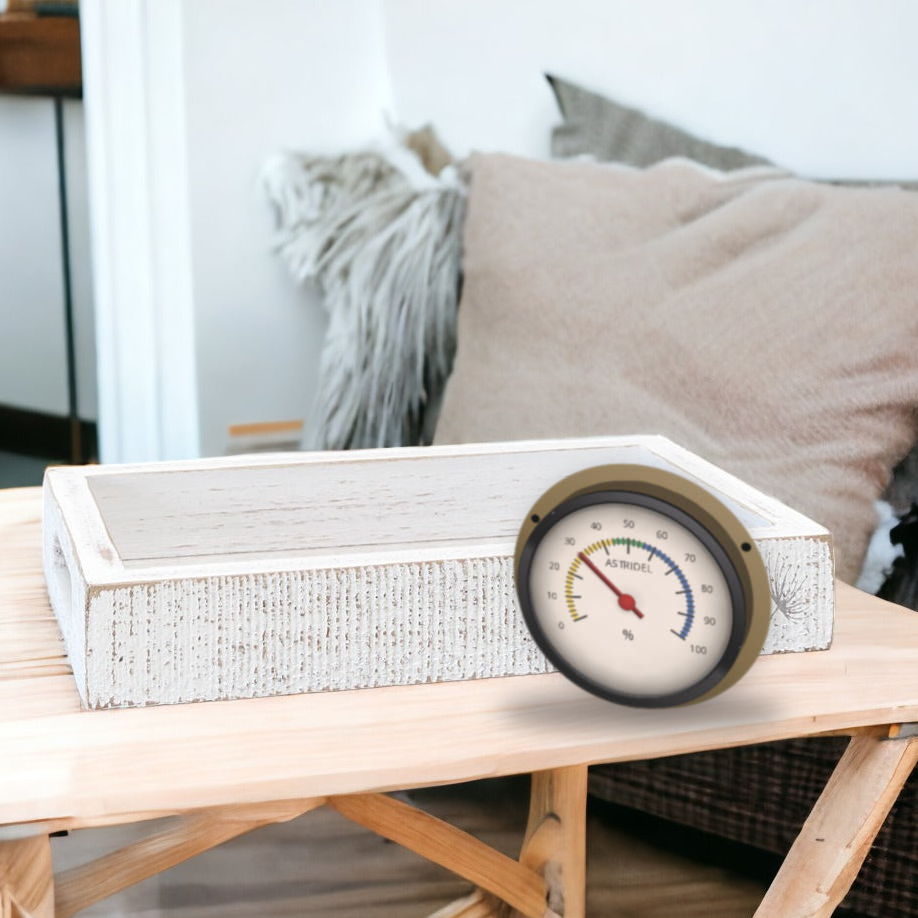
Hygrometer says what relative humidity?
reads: 30 %
